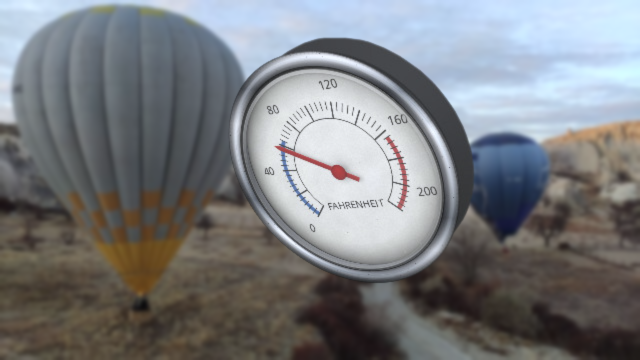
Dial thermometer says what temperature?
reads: 60 °F
